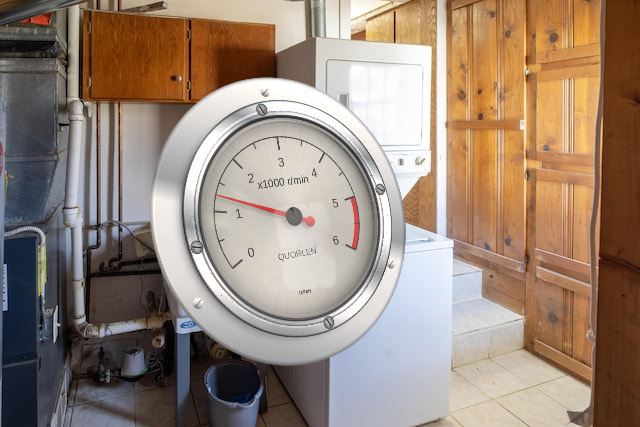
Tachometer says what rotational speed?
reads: 1250 rpm
